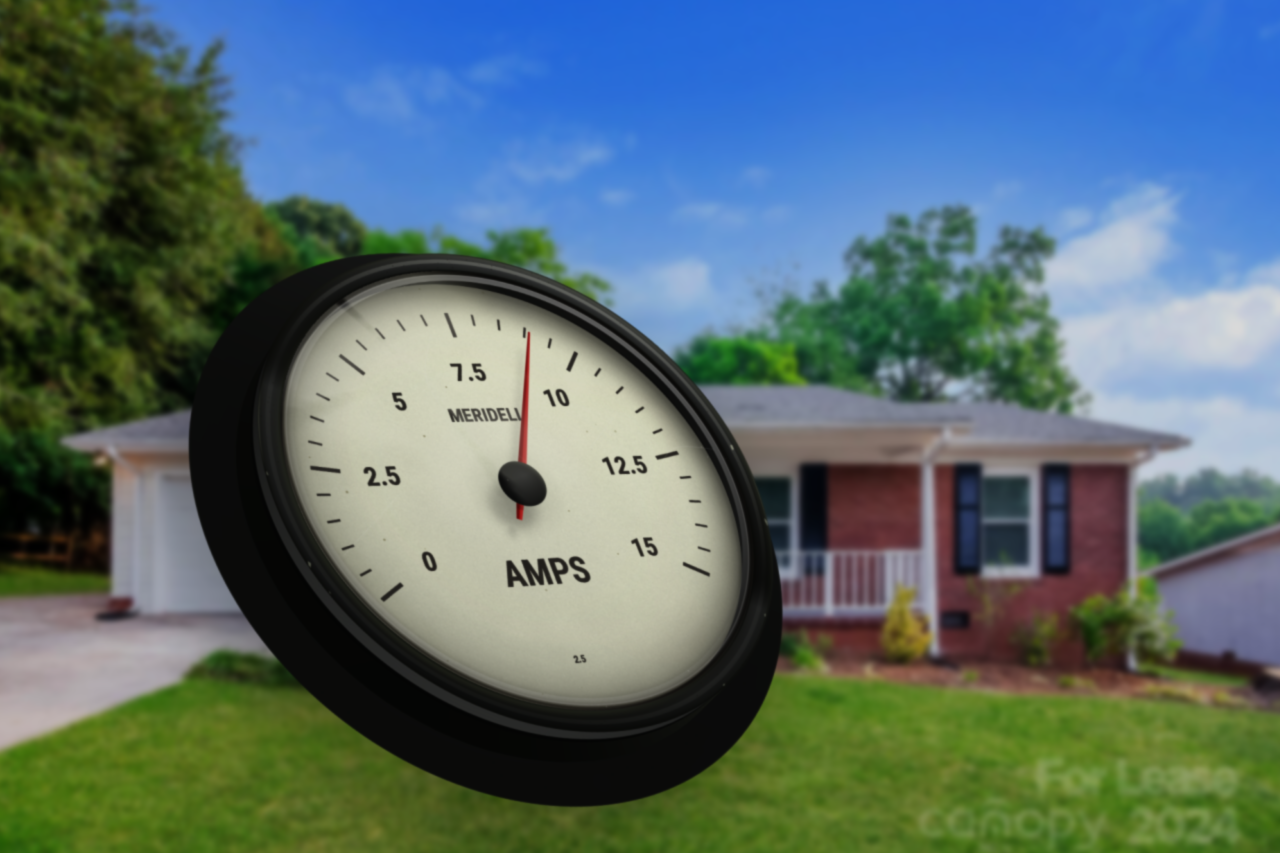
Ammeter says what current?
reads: 9 A
